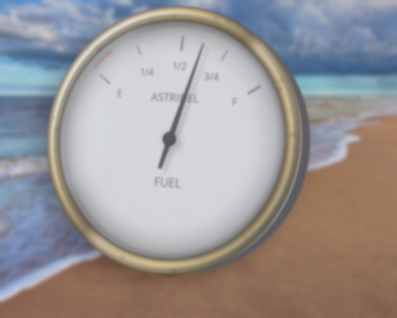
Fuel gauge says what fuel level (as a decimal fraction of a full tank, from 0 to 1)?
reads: 0.625
